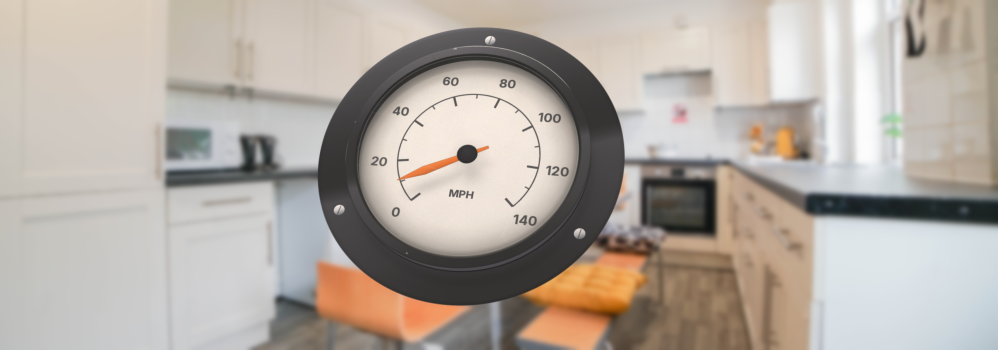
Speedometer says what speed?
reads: 10 mph
